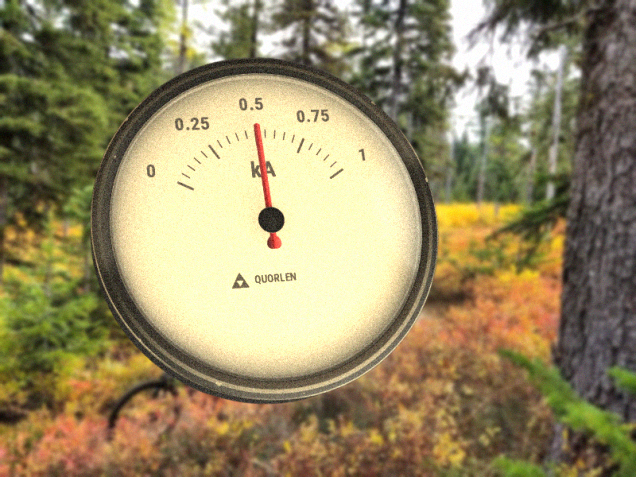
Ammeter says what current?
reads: 0.5 kA
